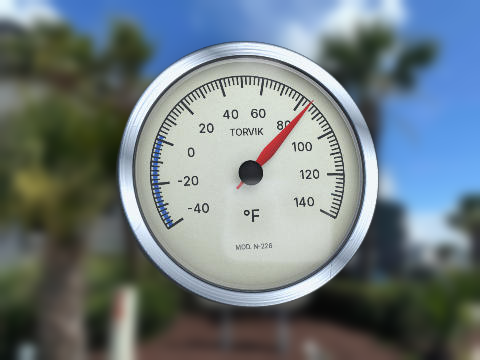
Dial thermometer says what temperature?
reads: 84 °F
